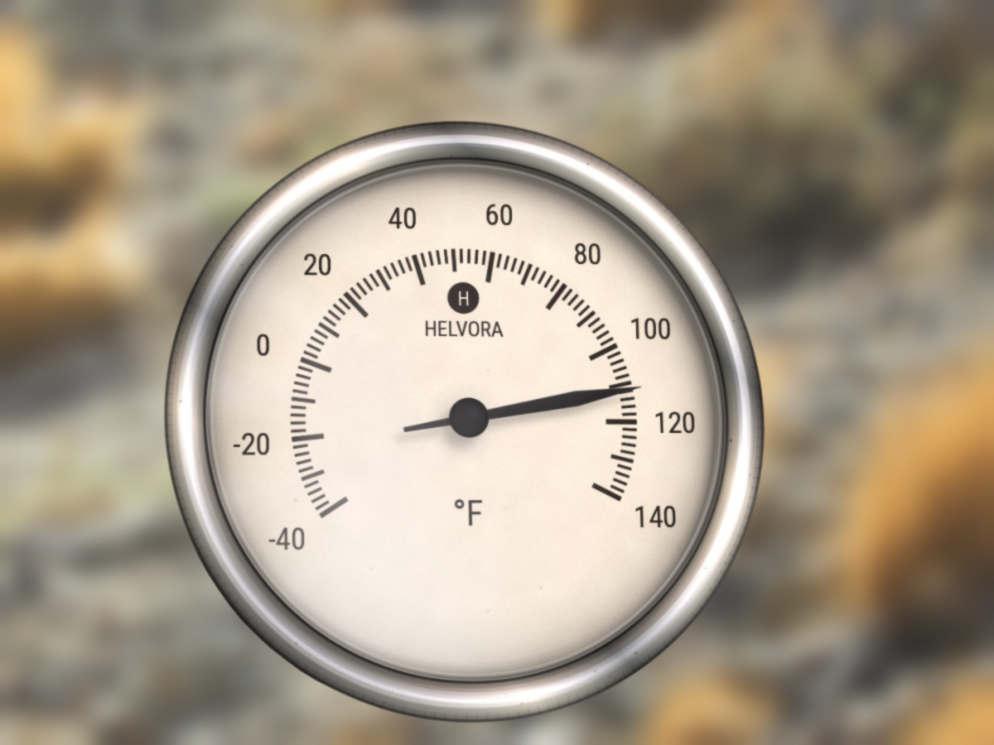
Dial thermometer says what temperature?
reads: 112 °F
